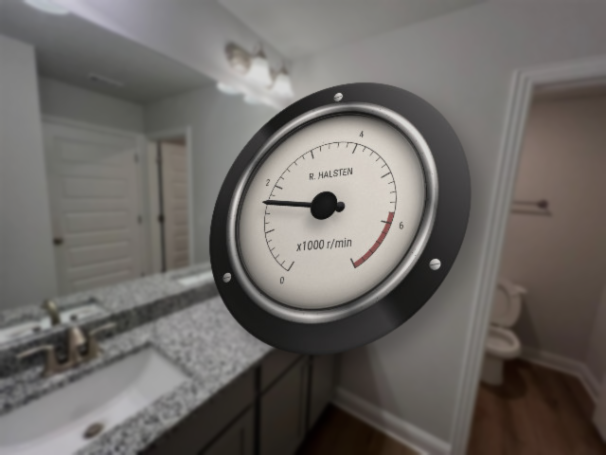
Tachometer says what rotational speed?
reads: 1600 rpm
